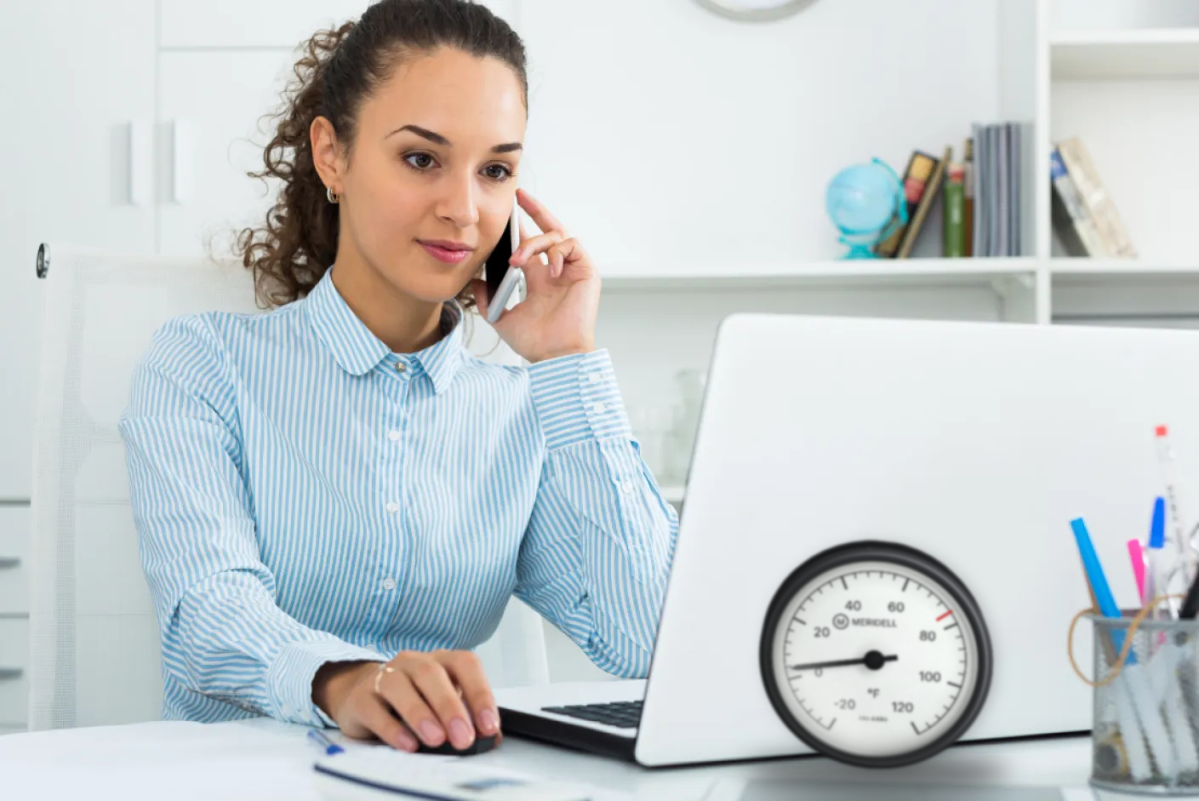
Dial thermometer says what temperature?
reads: 4 °F
